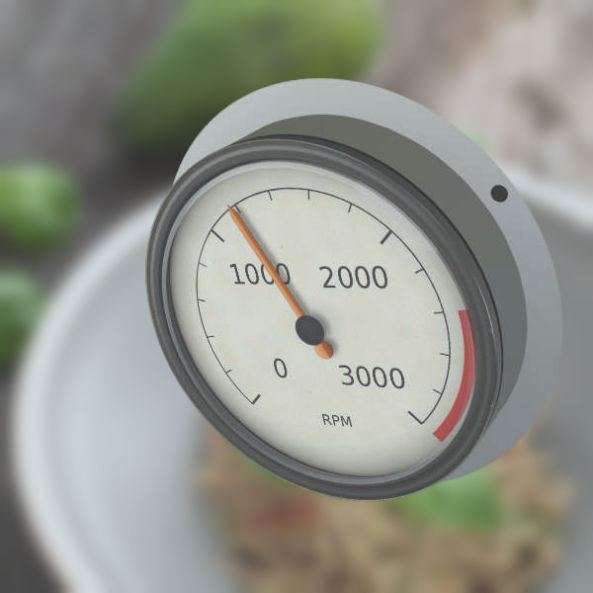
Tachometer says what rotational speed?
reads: 1200 rpm
